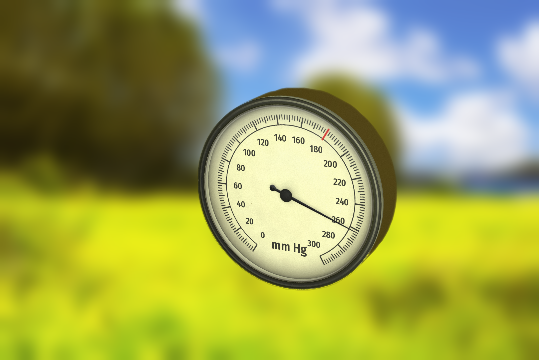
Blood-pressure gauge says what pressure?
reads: 260 mmHg
